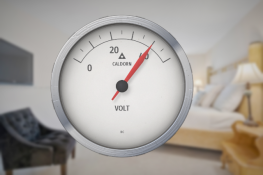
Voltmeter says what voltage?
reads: 40 V
